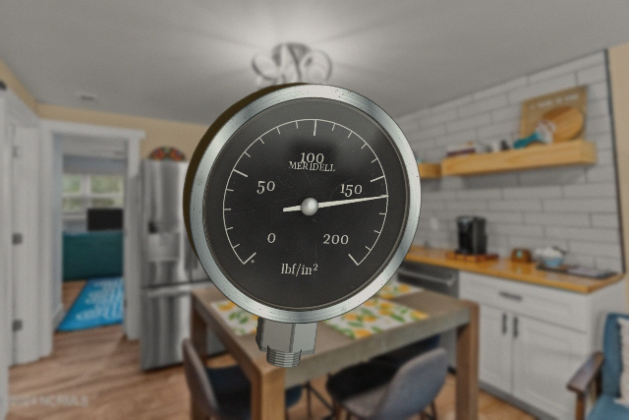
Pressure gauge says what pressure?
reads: 160 psi
